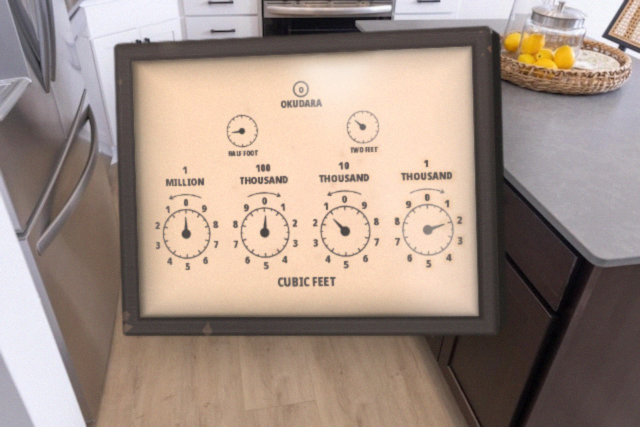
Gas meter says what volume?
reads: 1200 ft³
